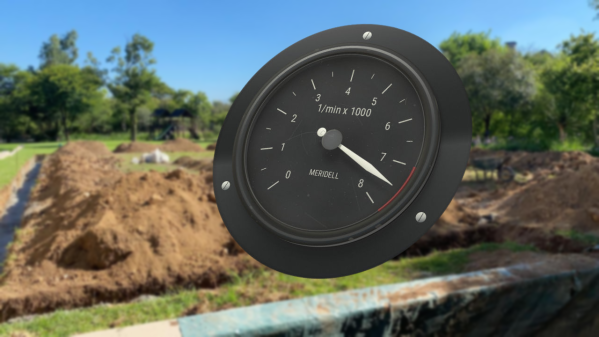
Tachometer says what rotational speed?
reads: 7500 rpm
